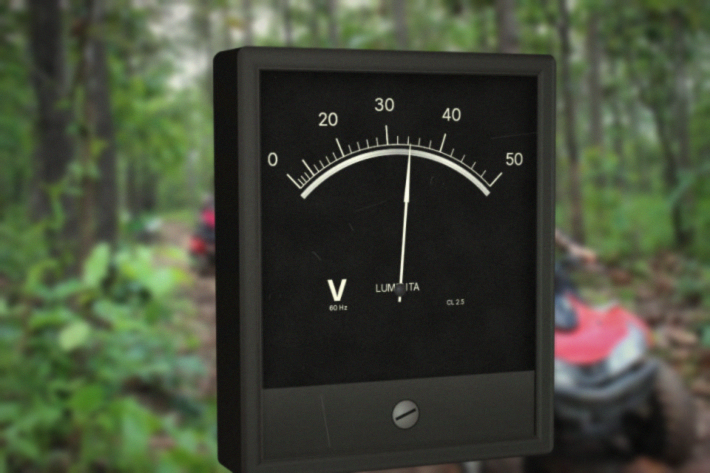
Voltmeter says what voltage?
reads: 34 V
